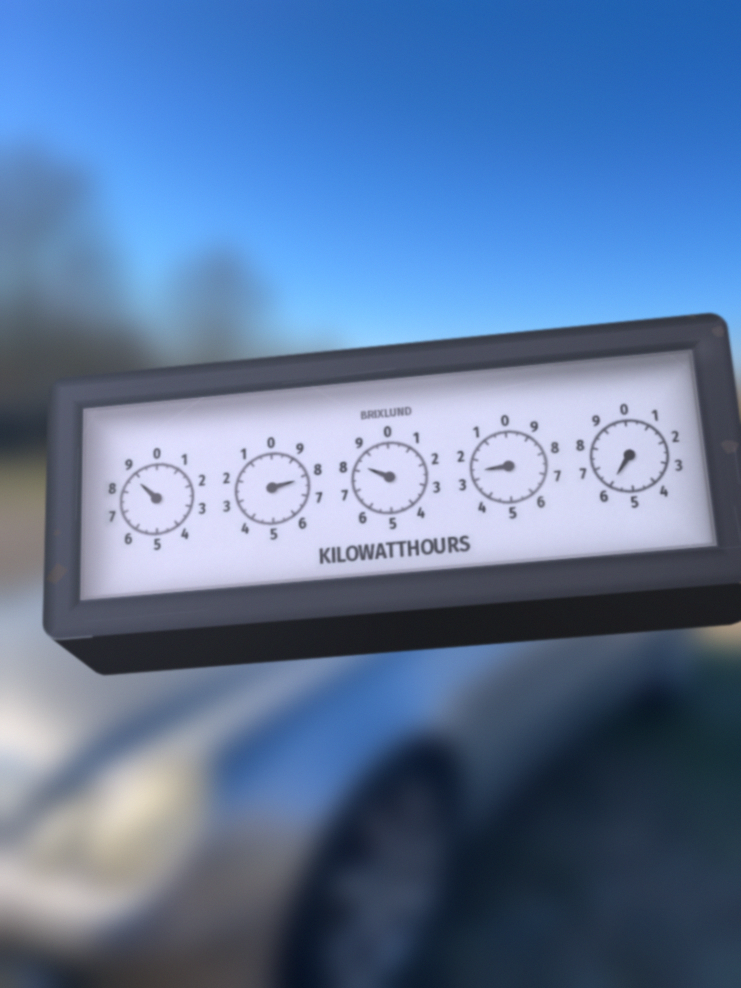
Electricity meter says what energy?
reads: 87826 kWh
